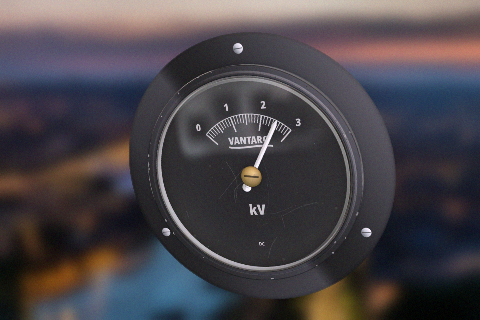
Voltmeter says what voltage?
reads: 2.5 kV
